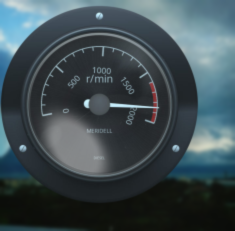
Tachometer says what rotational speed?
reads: 1850 rpm
